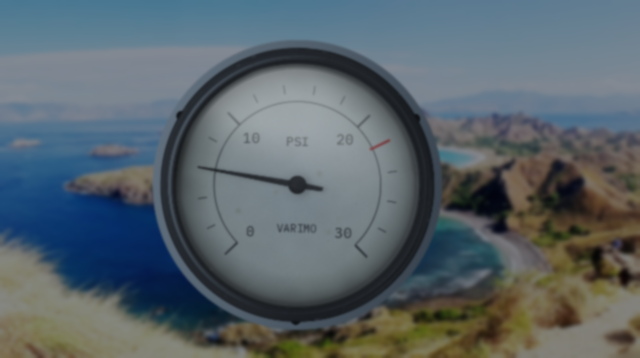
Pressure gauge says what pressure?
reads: 6 psi
